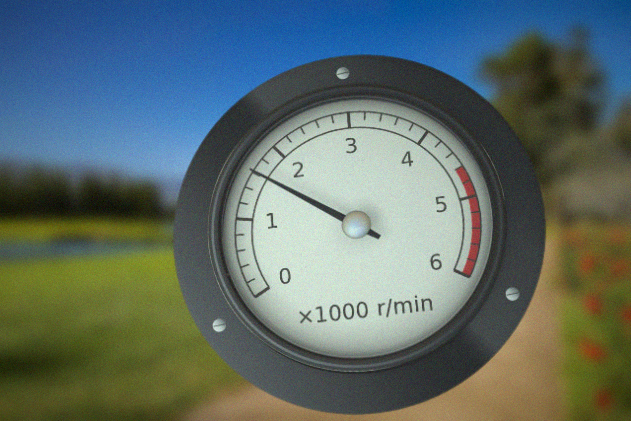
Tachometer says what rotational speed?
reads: 1600 rpm
